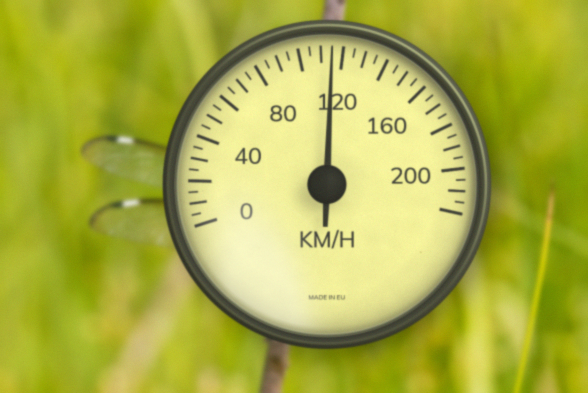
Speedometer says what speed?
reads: 115 km/h
